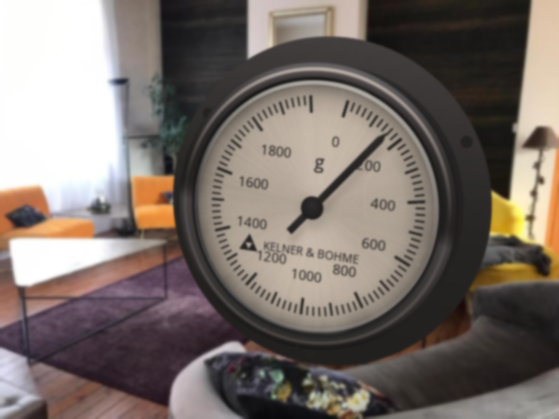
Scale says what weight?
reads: 160 g
